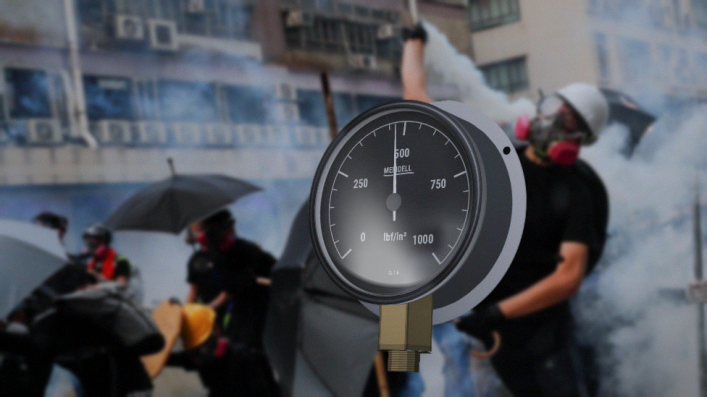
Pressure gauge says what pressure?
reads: 475 psi
